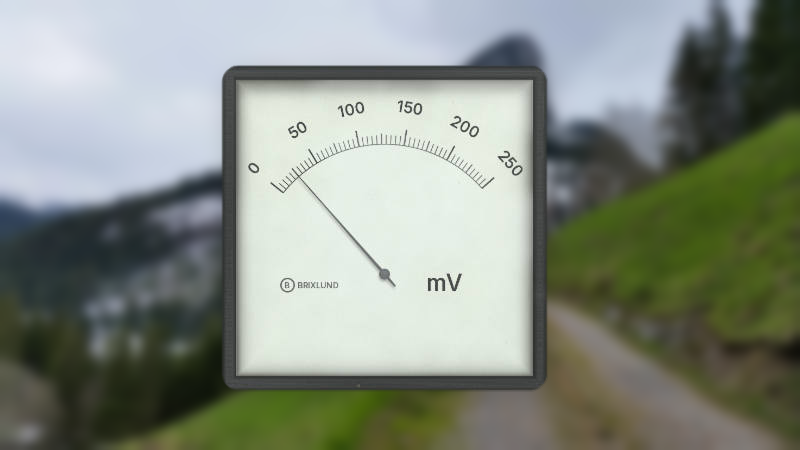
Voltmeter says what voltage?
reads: 25 mV
